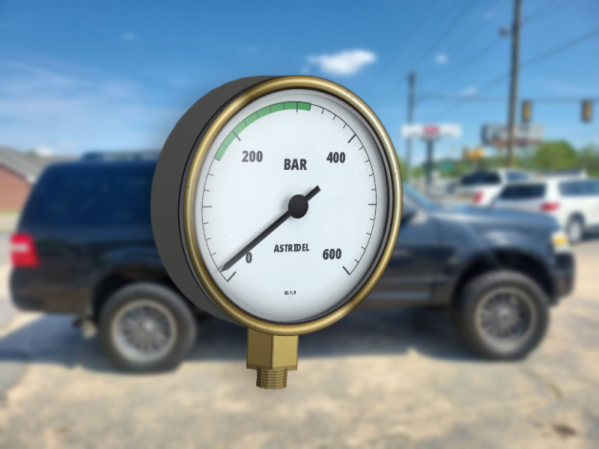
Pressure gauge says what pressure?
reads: 20 bar
